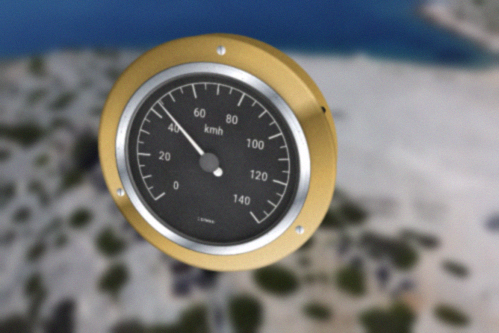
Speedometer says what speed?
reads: 45 km/h
